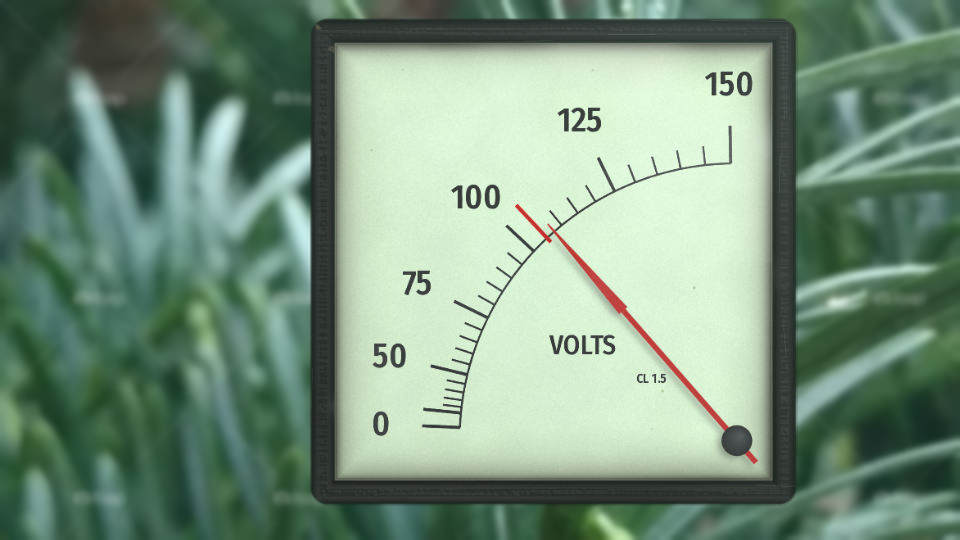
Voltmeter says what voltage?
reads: 107.5 V
